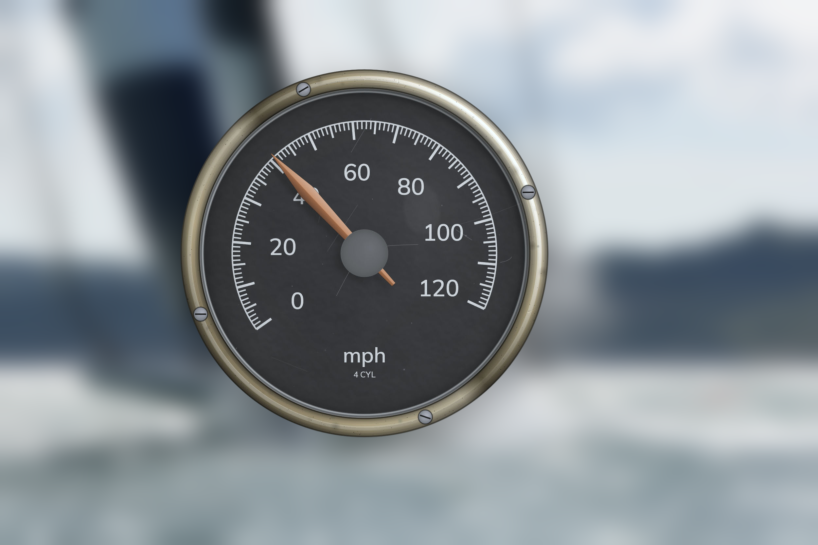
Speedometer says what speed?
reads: 41 mph
